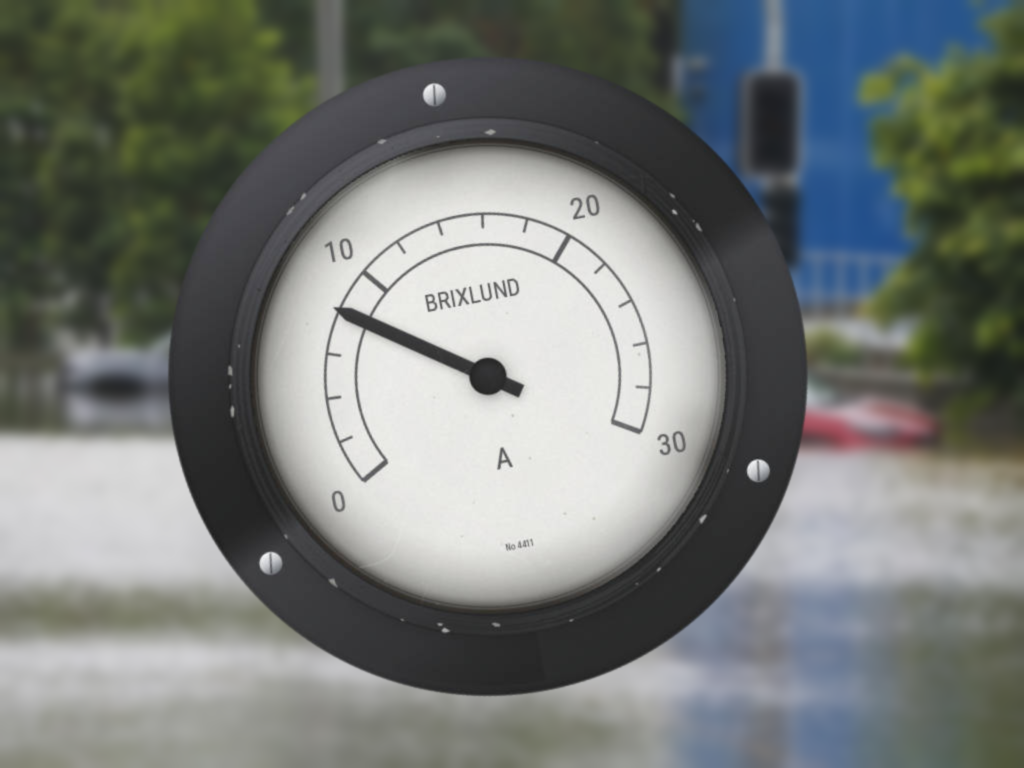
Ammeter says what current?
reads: 8 A
